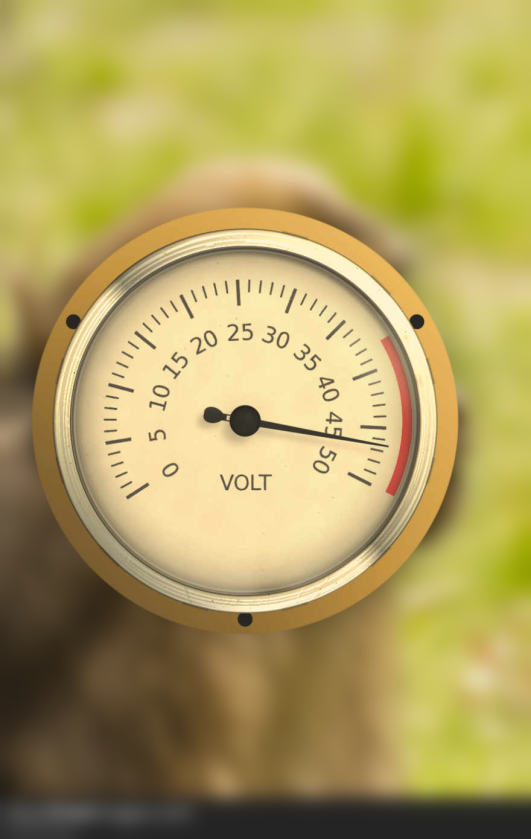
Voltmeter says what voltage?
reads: 46.5 V
